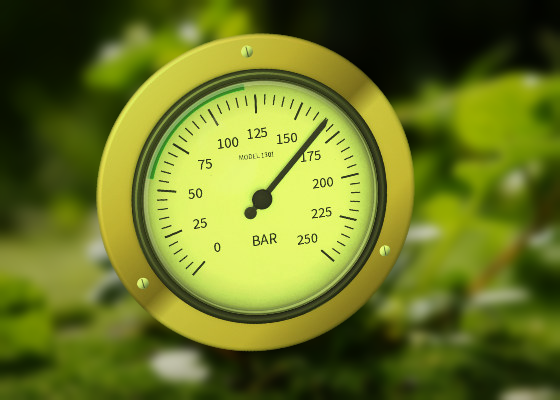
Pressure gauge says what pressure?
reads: 165 bar
